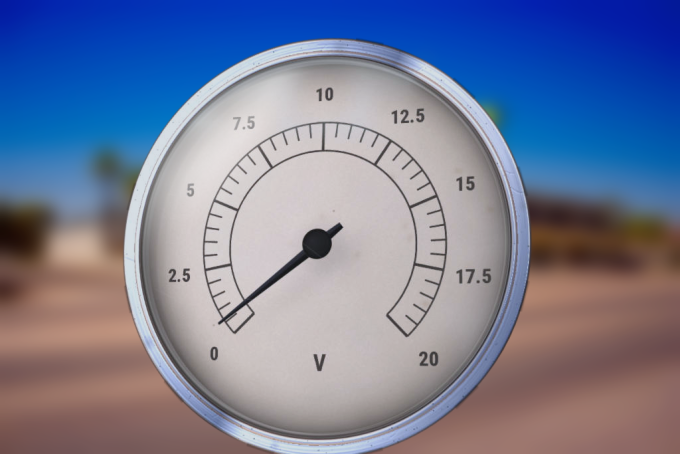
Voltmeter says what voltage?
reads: 0.5 V
